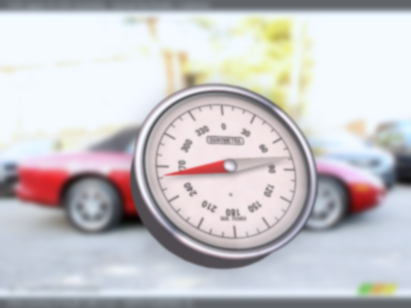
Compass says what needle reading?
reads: 260 °
